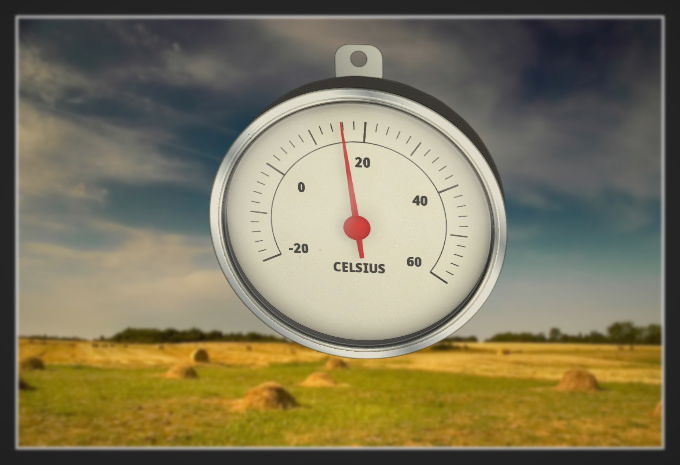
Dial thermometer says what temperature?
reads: 16 °C
